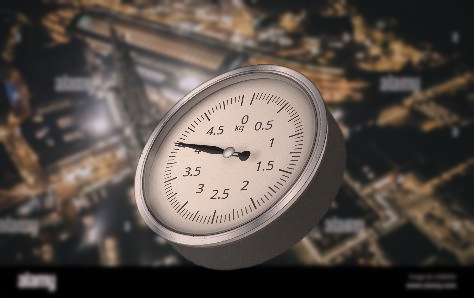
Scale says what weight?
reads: 4 kg
